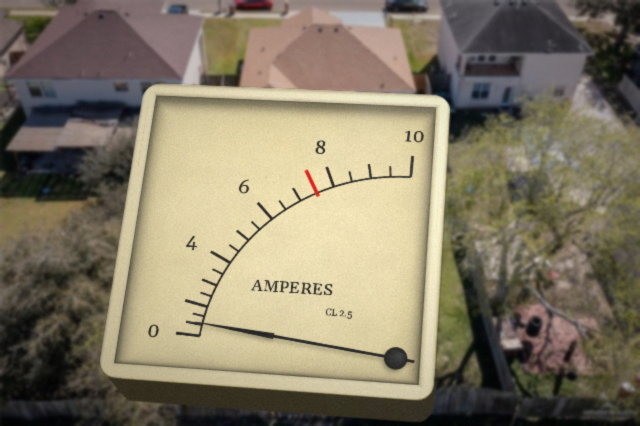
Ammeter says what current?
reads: 1 A
